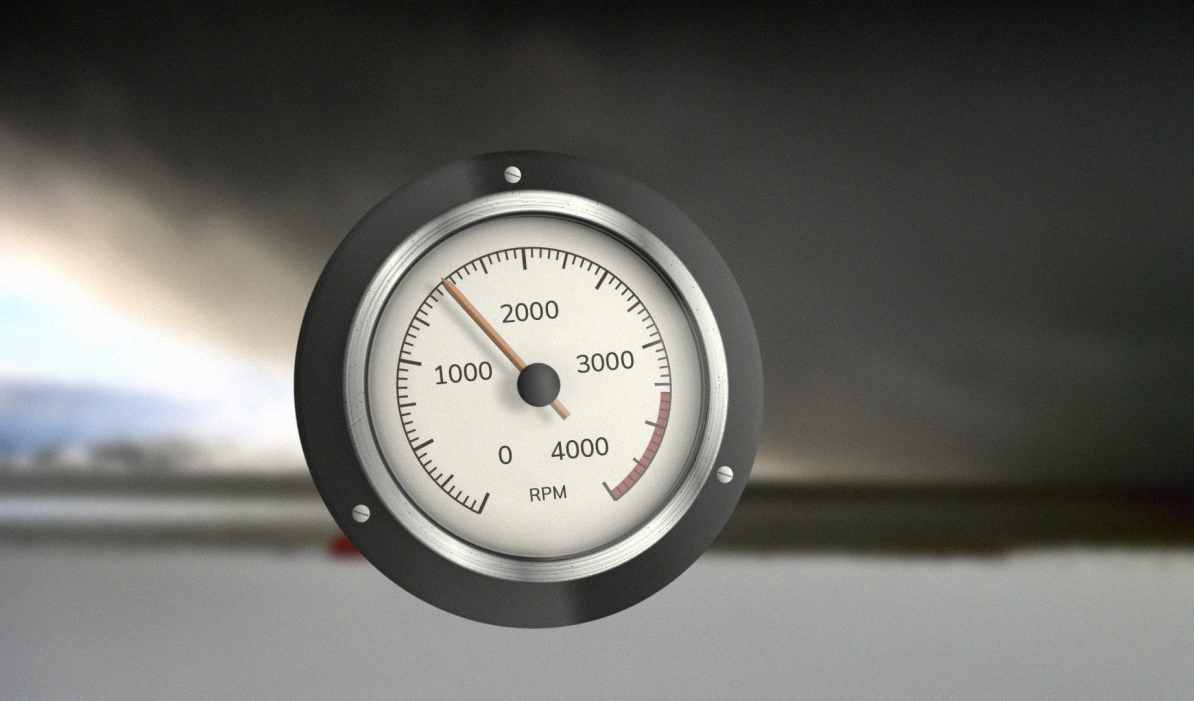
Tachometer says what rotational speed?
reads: 1500 rpm
